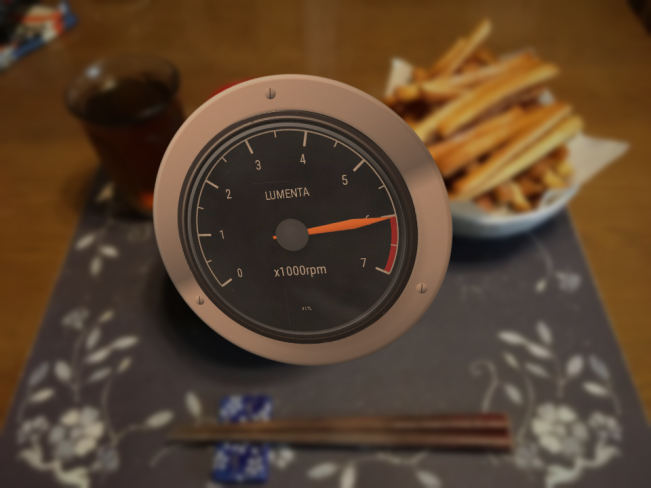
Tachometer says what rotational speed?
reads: 6000 rpm
